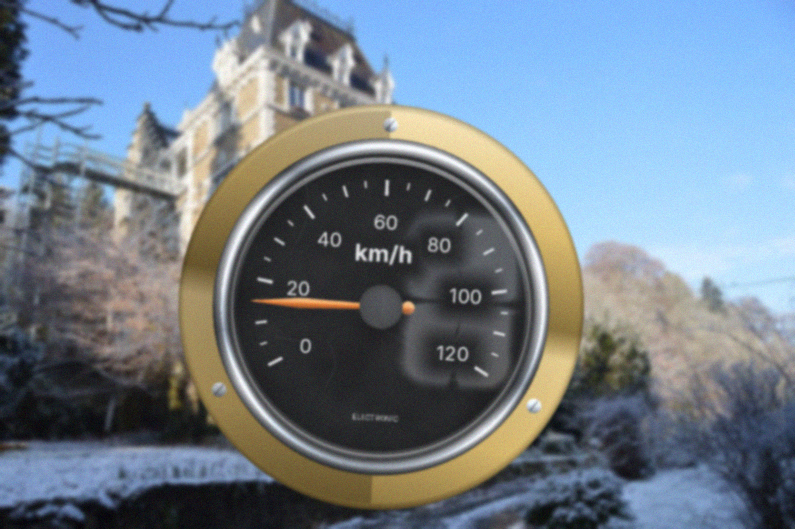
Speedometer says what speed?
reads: 15 km/h
